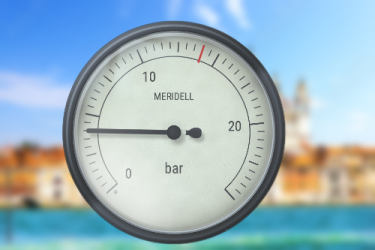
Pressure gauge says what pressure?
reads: 4 bar
